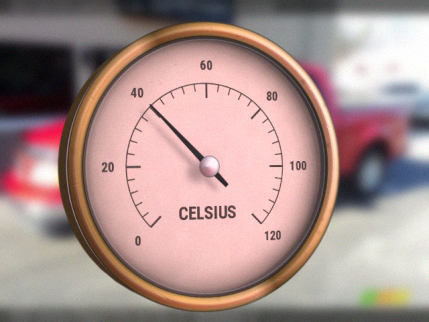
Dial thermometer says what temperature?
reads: 40 °C
